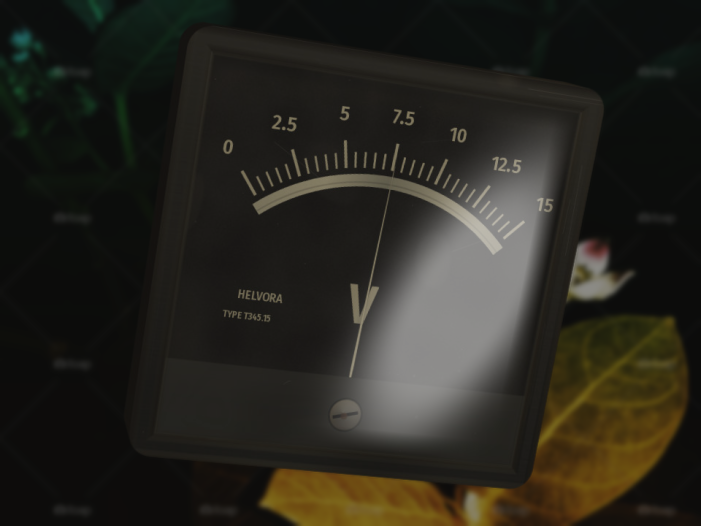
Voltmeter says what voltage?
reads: 7.5 V
